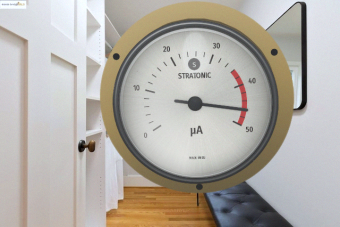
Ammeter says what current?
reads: 46 µA
